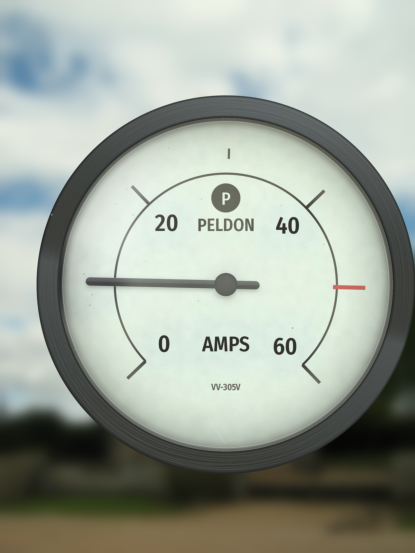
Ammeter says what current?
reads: 10 A
